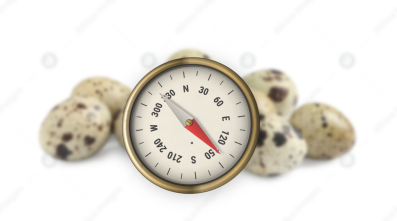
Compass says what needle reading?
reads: 142.5 °
